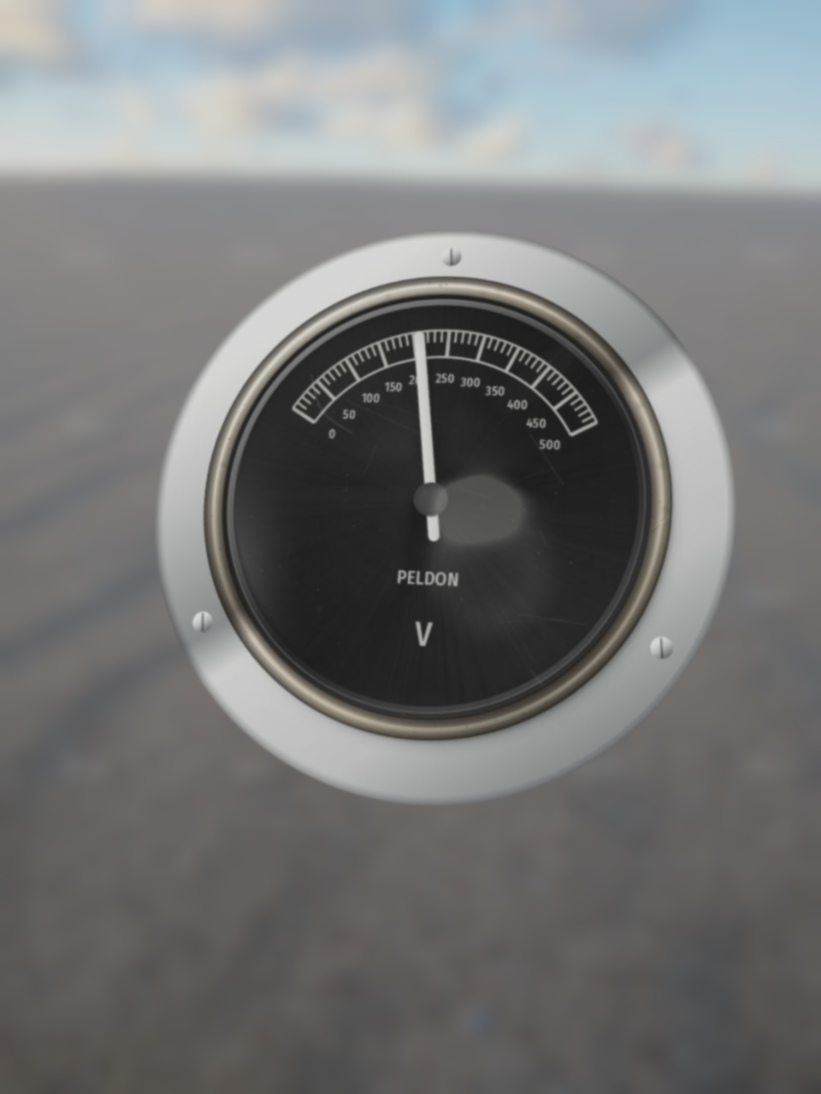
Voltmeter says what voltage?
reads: 210 V
